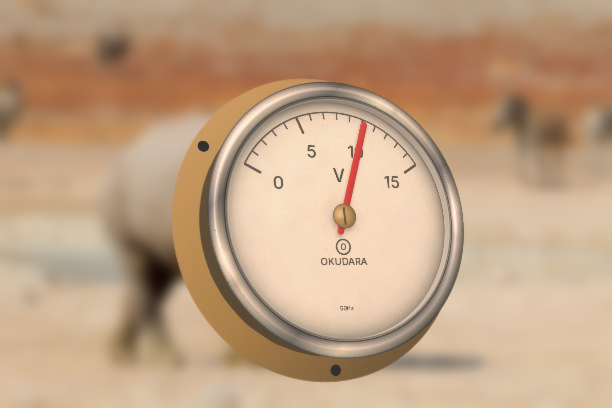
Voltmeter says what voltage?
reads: 10 V
